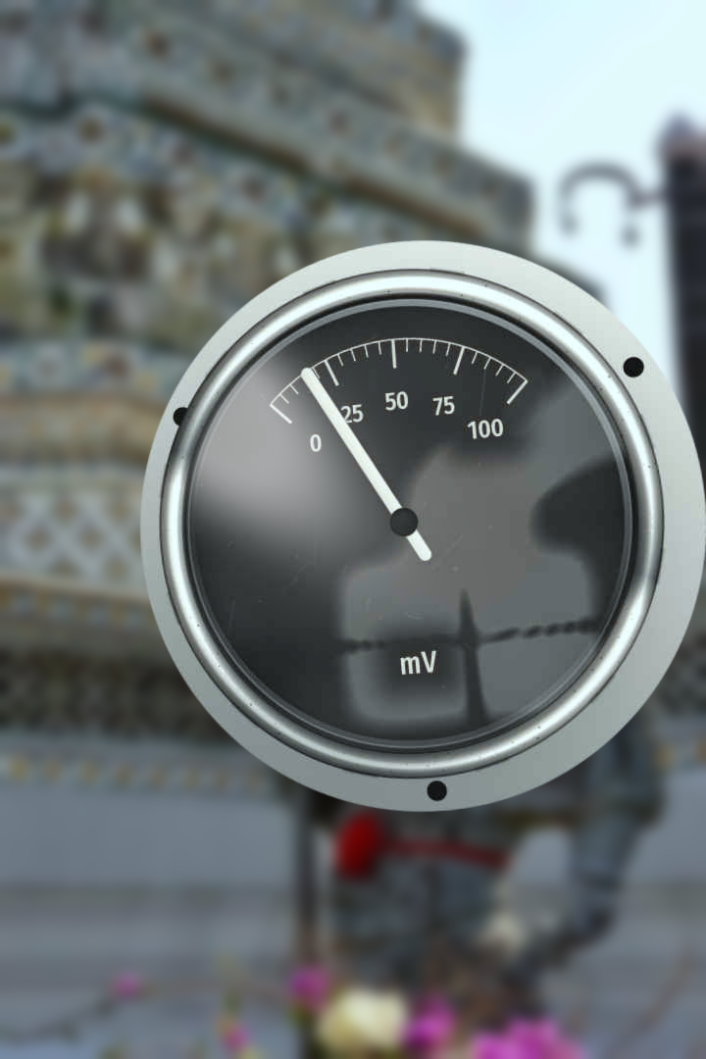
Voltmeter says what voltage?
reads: 17.5 mV
